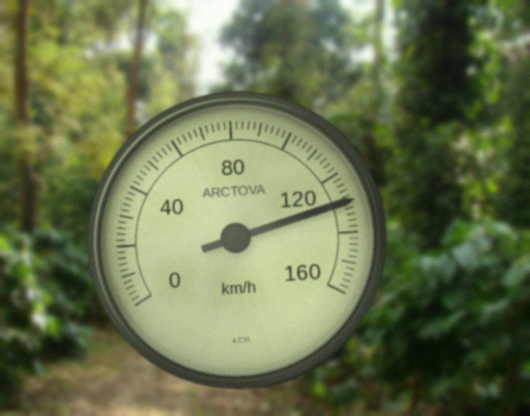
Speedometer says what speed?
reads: 130 km/h
